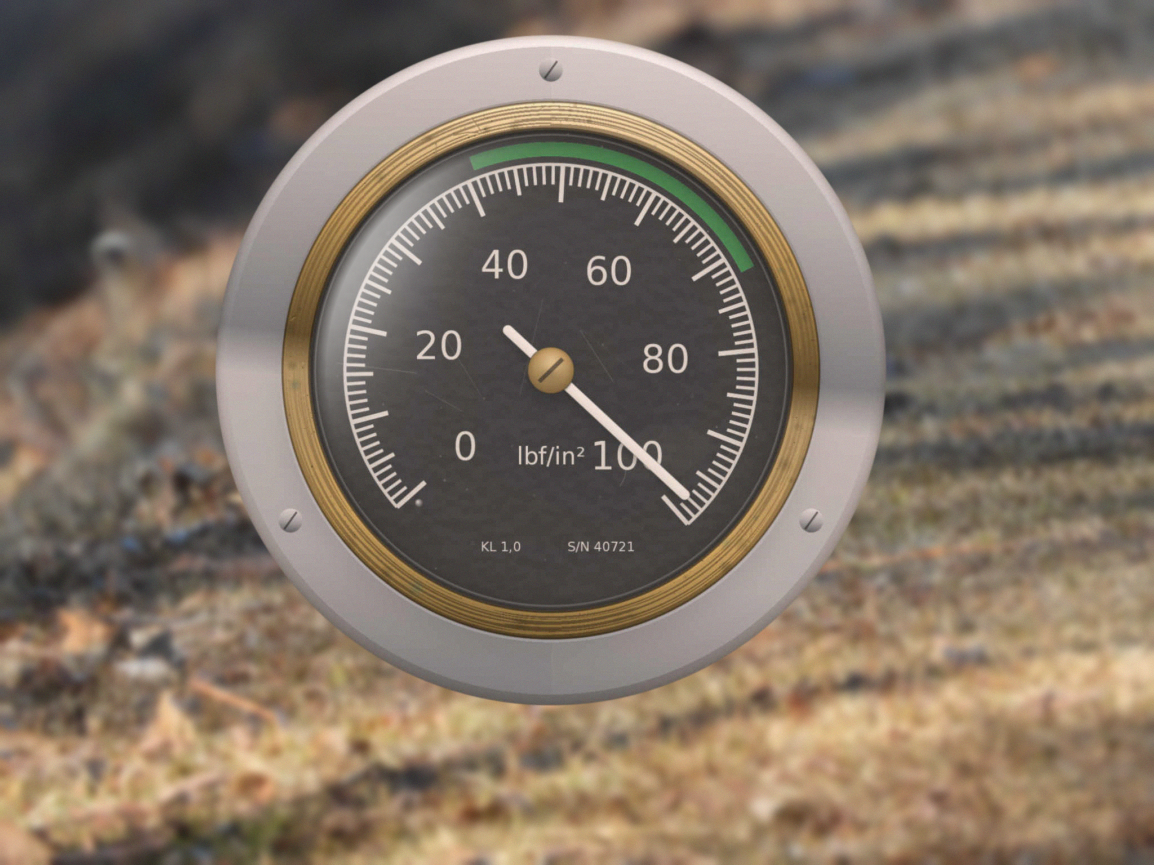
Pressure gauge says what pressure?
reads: 98 psi
